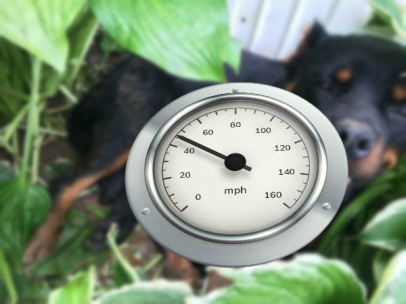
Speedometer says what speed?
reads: 45 mph
